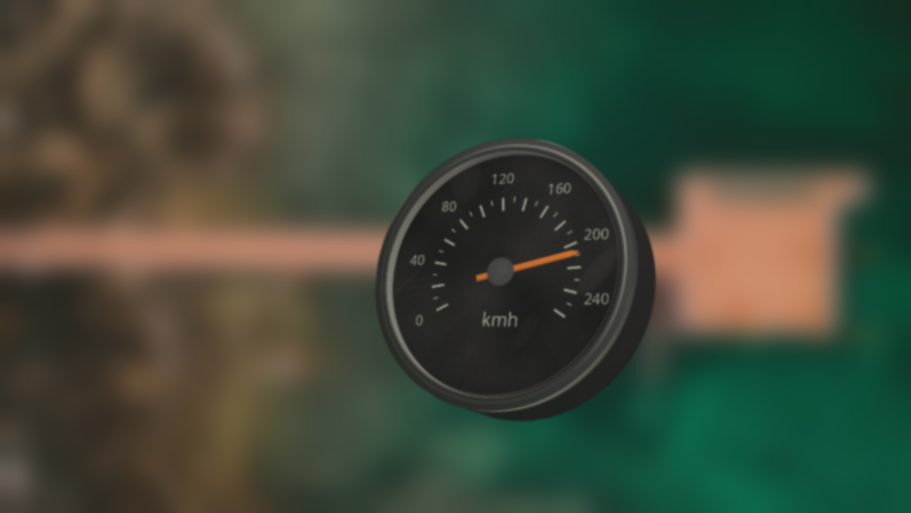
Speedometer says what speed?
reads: 210 km/h
